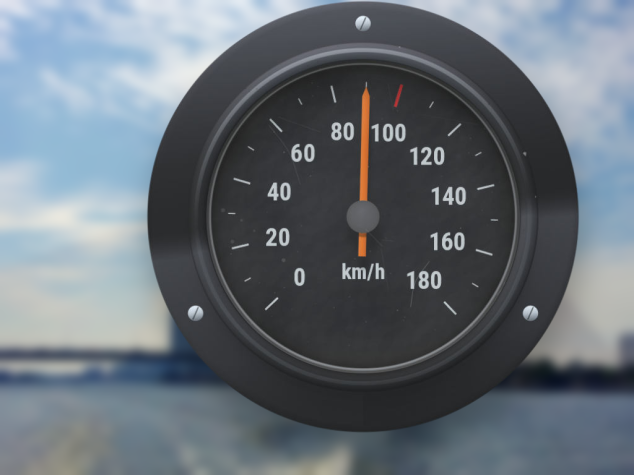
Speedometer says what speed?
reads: 90 km/h
